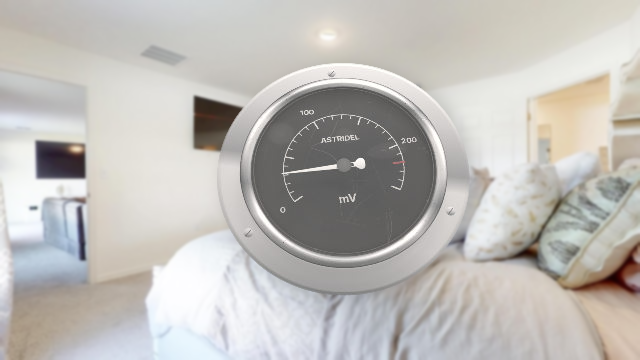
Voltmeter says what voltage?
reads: 30 mV
